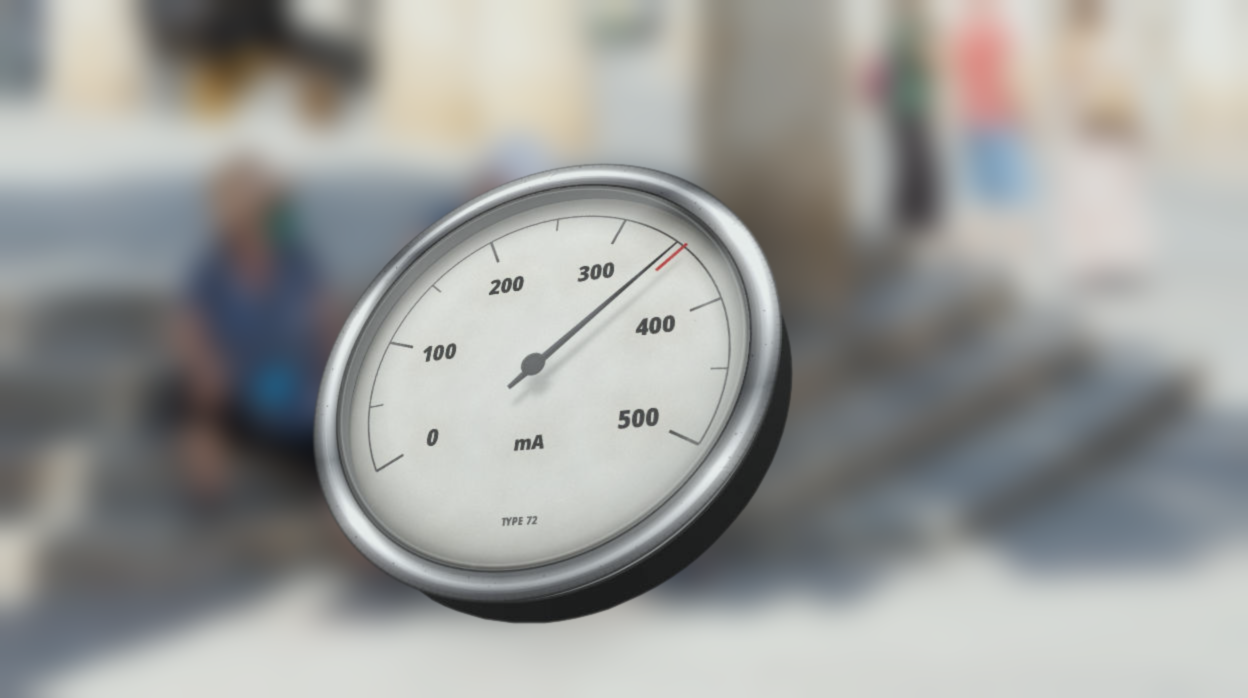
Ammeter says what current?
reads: 350 mA
